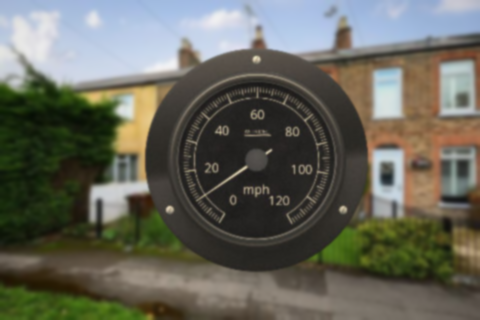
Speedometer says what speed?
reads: 10 mph
